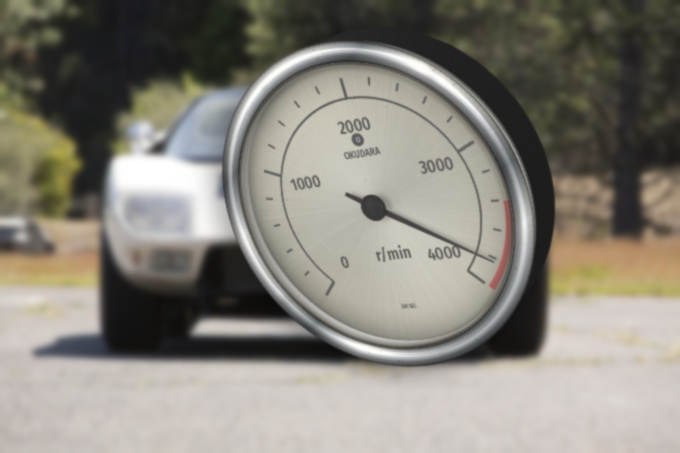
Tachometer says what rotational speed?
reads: 3800 rpm
